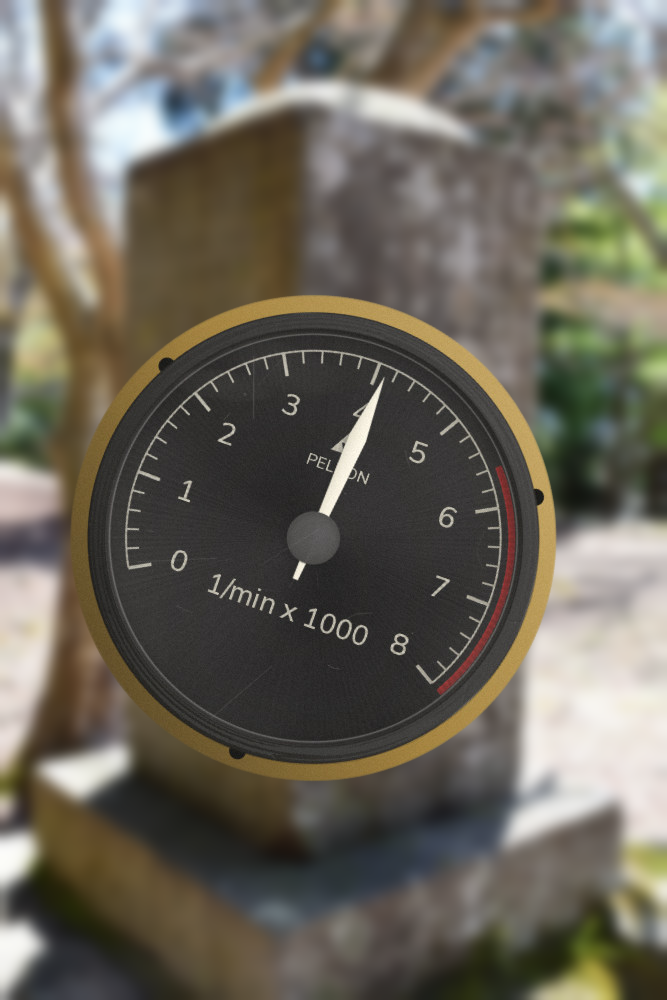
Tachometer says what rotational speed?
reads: 4100 rpm
